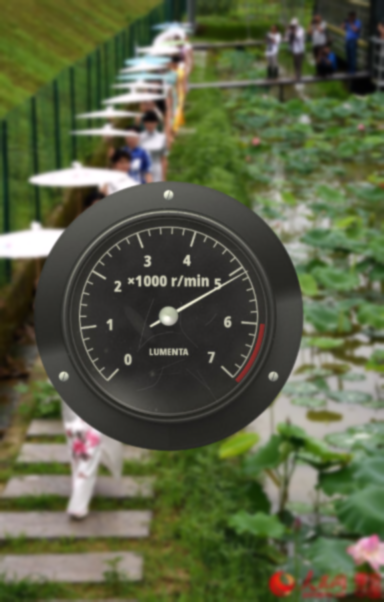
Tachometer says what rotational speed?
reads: 5100 rpm
